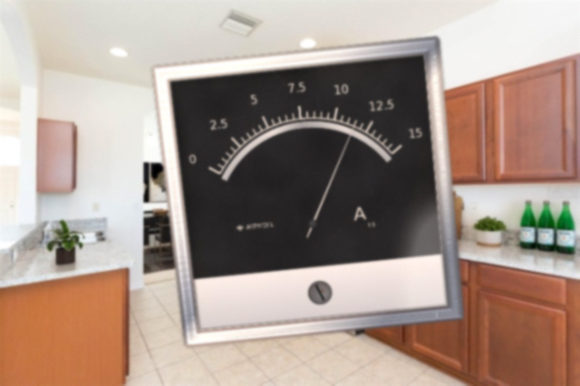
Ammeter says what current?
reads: 11.5 A
